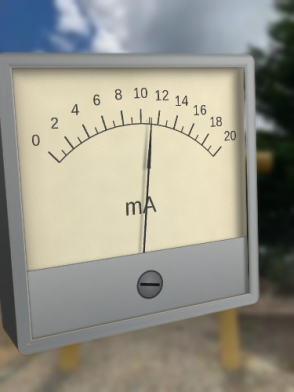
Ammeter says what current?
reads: 11 mA
